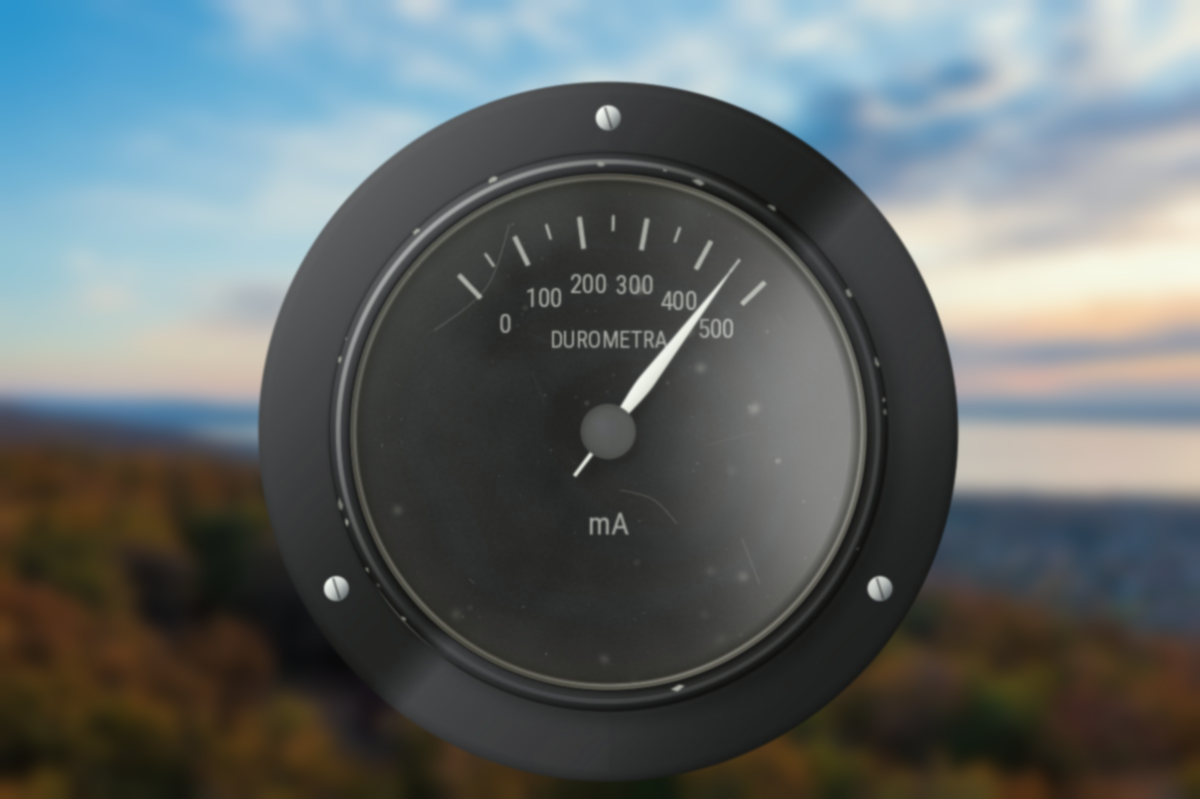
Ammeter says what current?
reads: 450 mA
